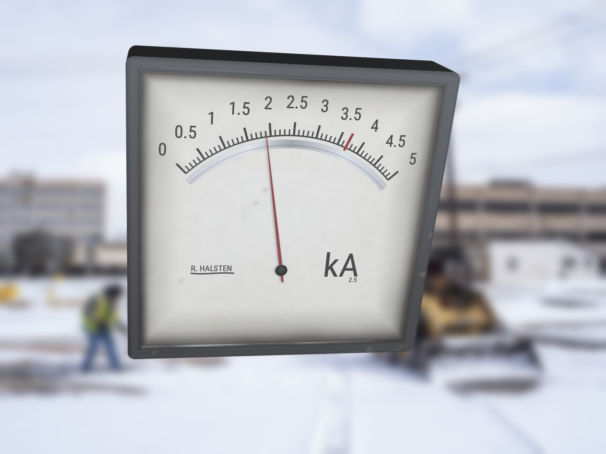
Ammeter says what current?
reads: 1.9 kA
